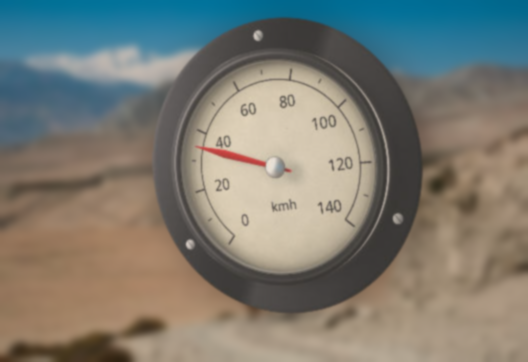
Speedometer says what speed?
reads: 35 km/h
